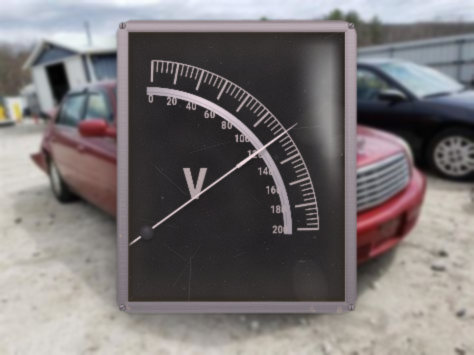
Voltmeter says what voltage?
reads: 120 V
